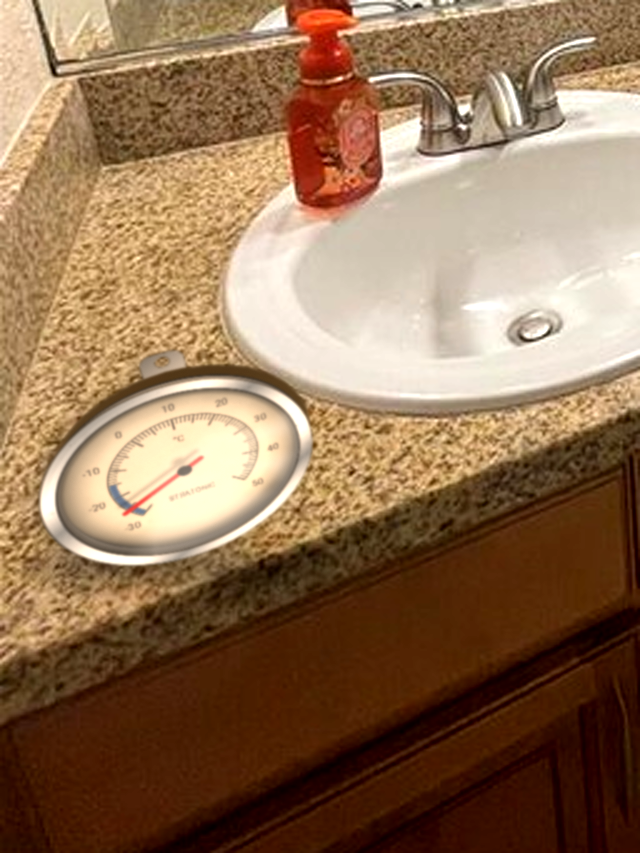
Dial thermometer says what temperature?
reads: -25 °C
